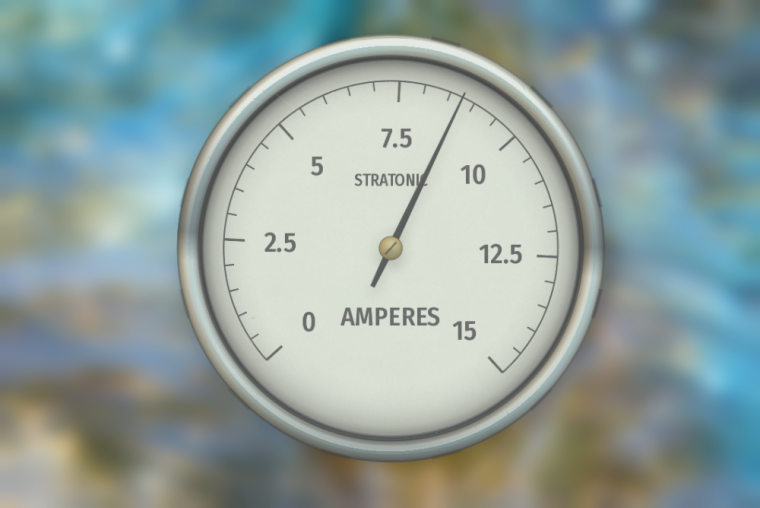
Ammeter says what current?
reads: 8.75 A
